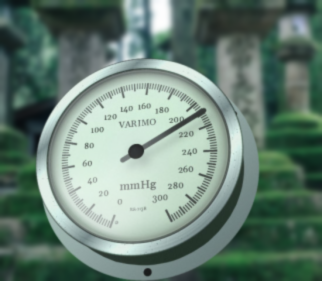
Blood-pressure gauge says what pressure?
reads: 210 mmHg
